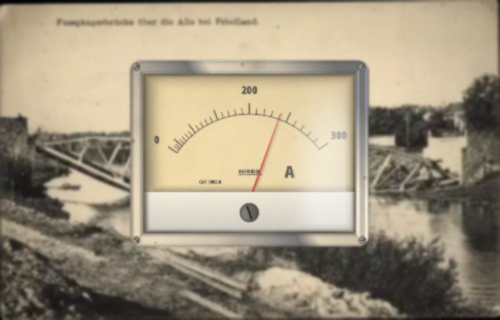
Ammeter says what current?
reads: 240 A
